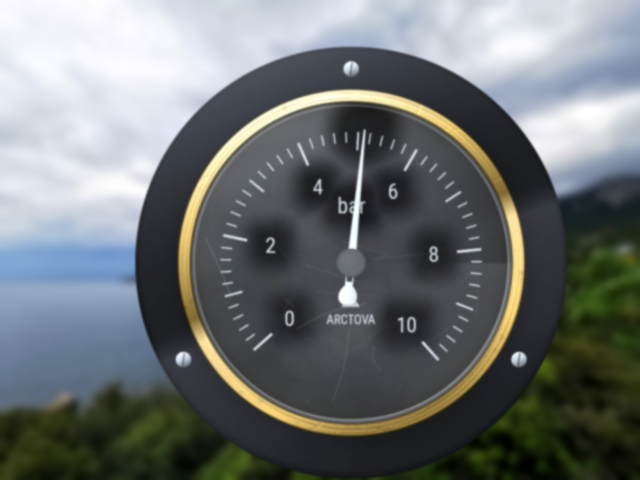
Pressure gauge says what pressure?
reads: 5.1 bar
